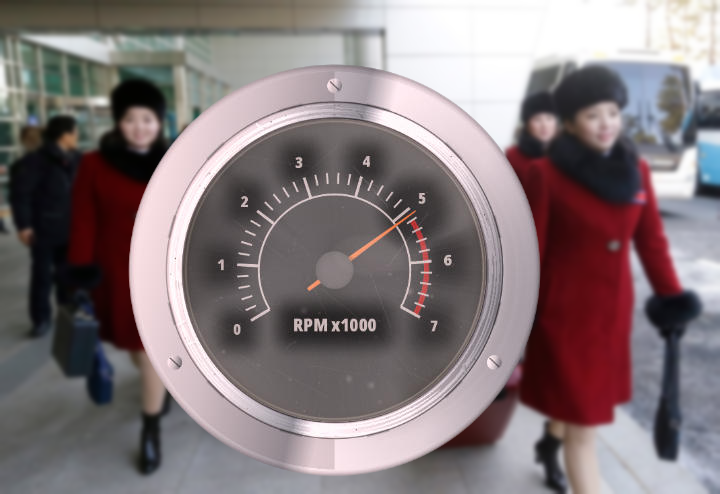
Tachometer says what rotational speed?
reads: 5100 rpm
